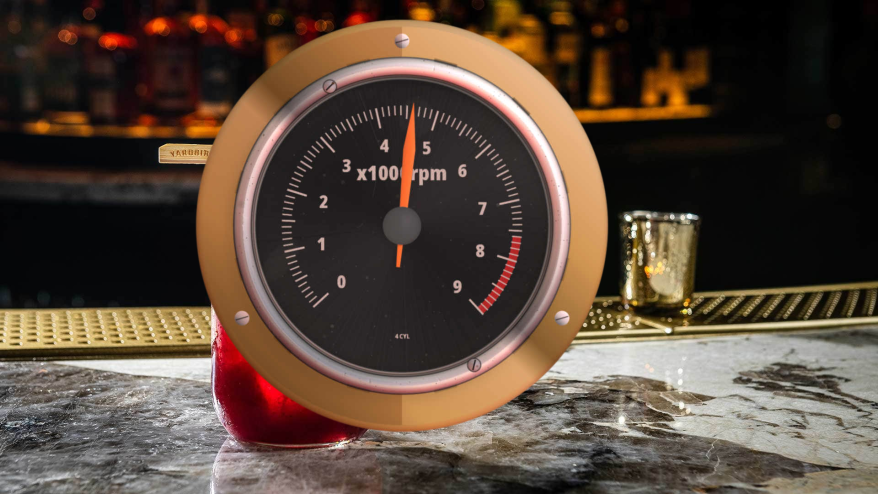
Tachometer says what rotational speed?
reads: 4600 rpm
